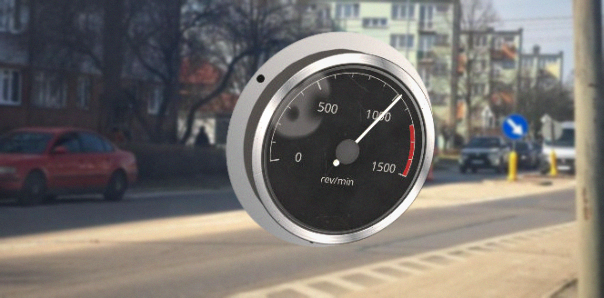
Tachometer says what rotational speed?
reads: 1000 rpm
